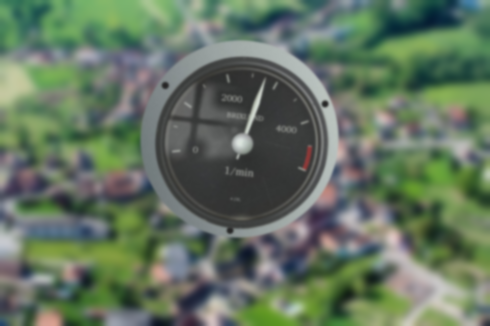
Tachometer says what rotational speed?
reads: 2750 rpm
